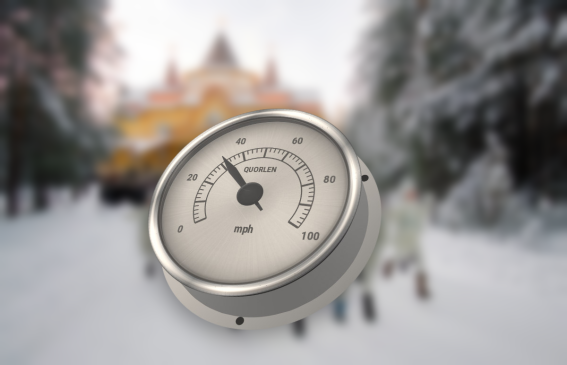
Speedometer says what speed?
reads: 32 mph
